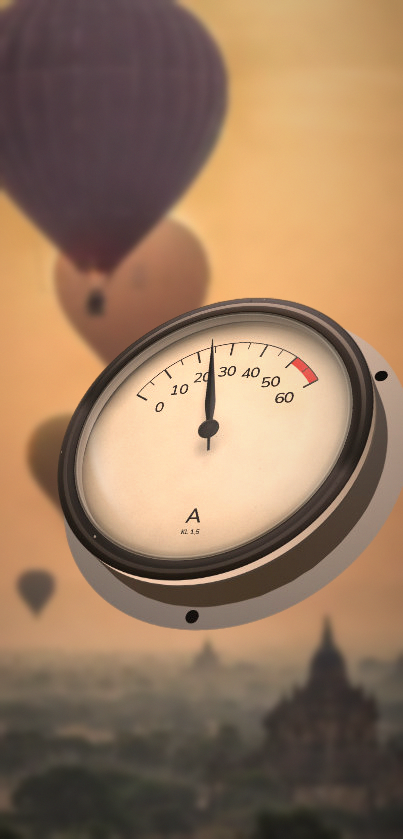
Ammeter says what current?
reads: 25 A
